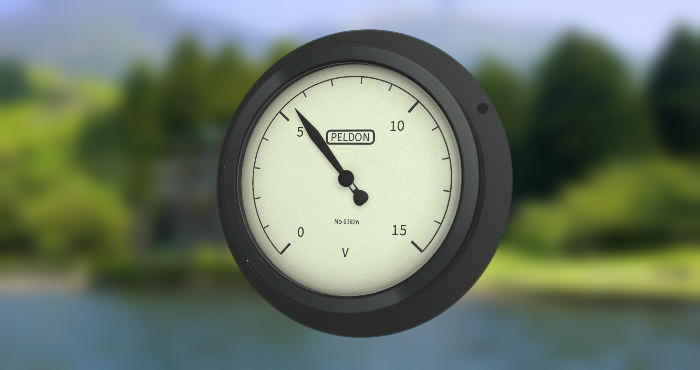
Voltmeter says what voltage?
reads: 5.5 V
